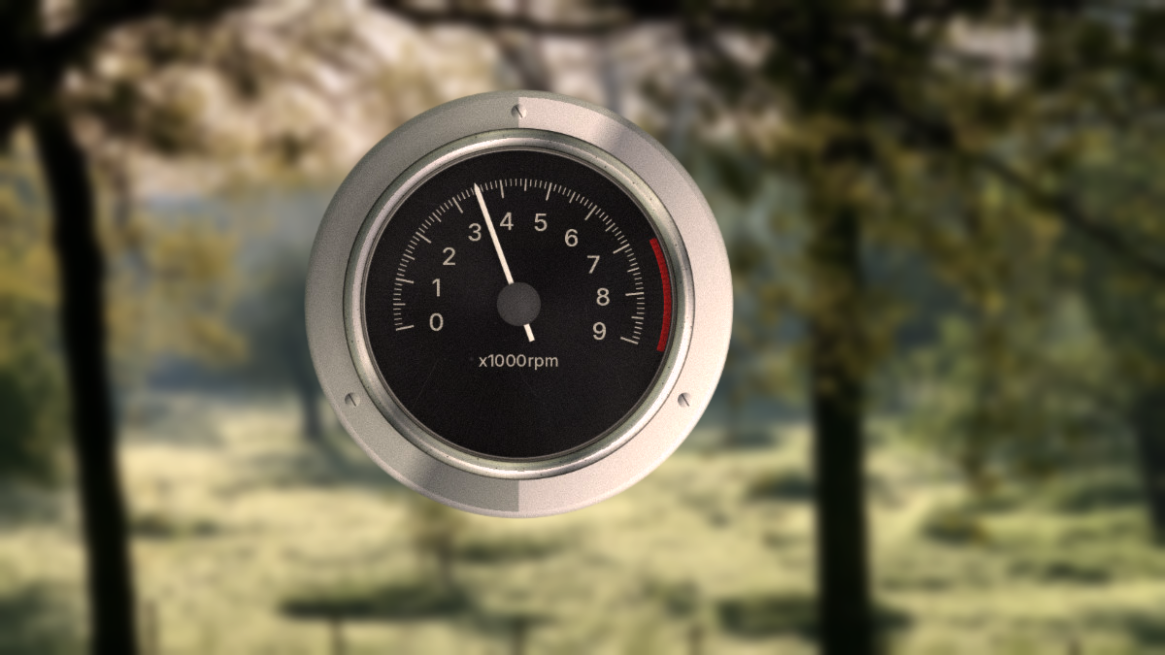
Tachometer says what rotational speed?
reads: 3500 rpm
